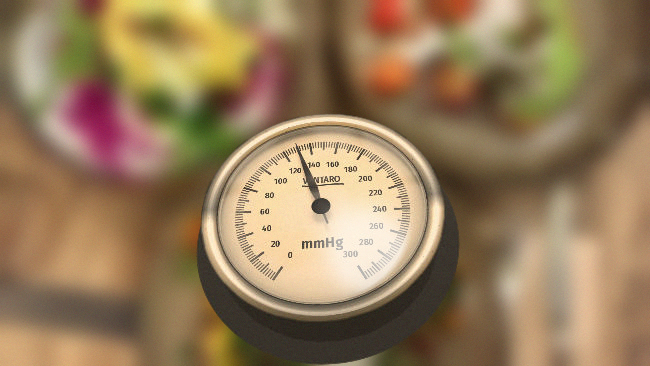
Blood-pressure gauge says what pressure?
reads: 130 mmHg
